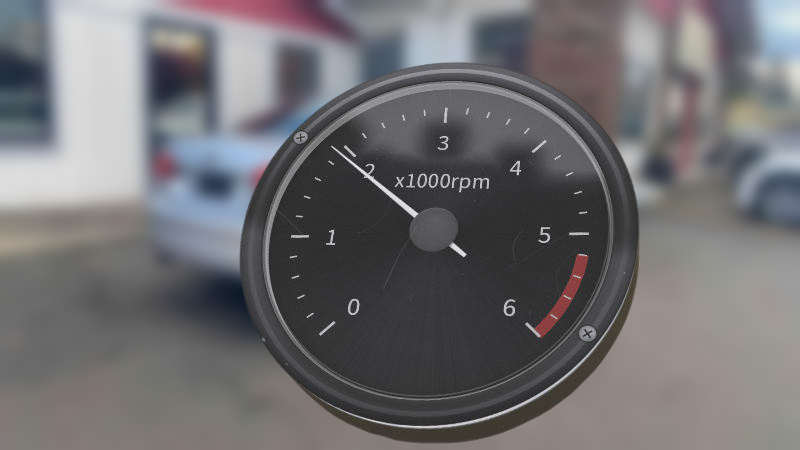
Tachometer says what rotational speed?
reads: 1900 rpm
